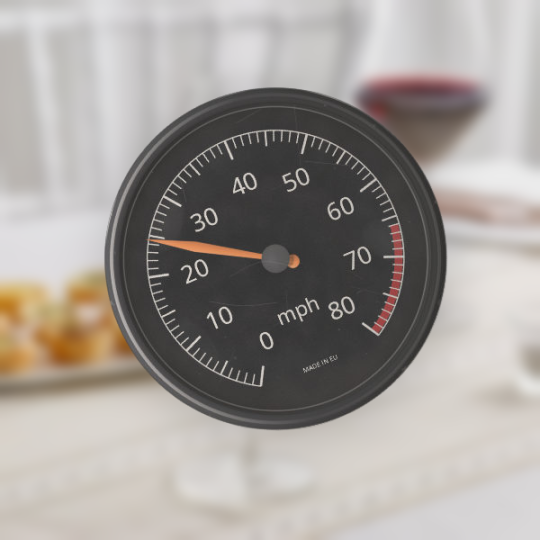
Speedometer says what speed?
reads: 24.5 mph
